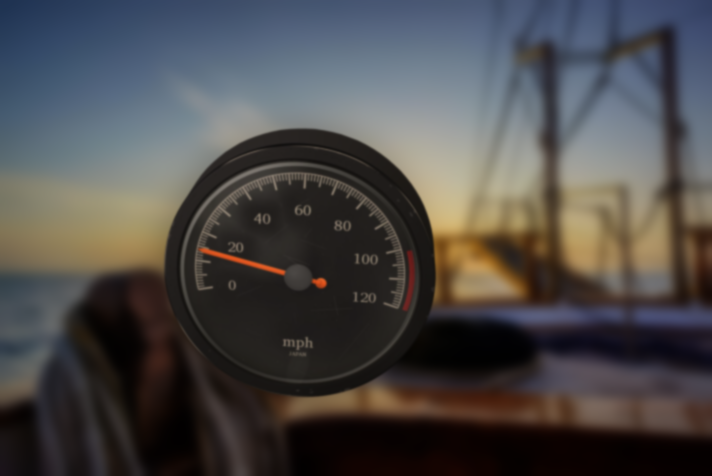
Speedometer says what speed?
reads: 15 mph
